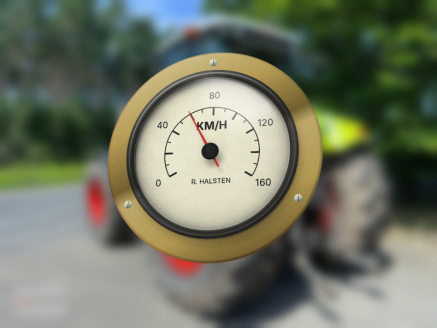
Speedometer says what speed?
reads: 60 km/h
